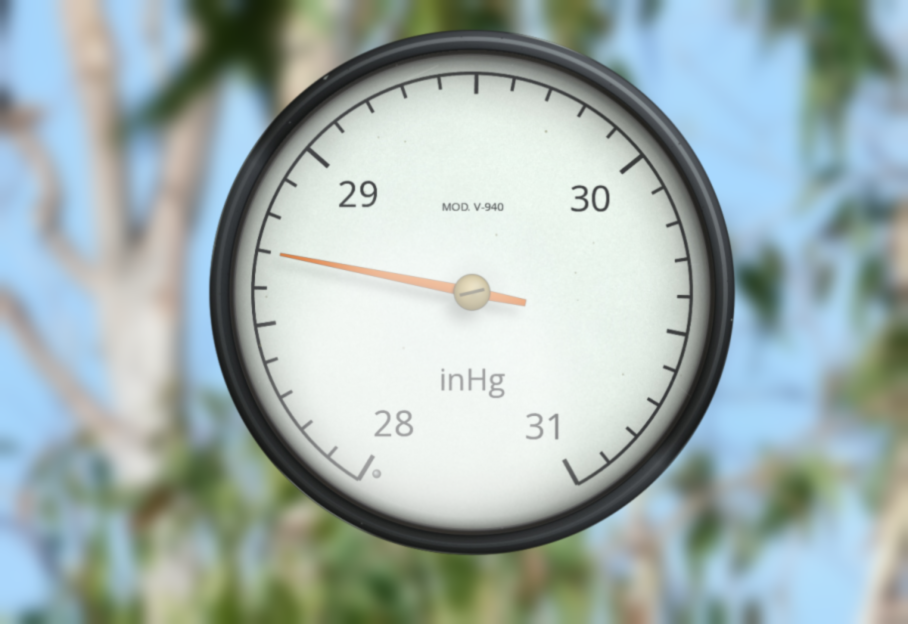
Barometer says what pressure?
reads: 28.7 inHg
